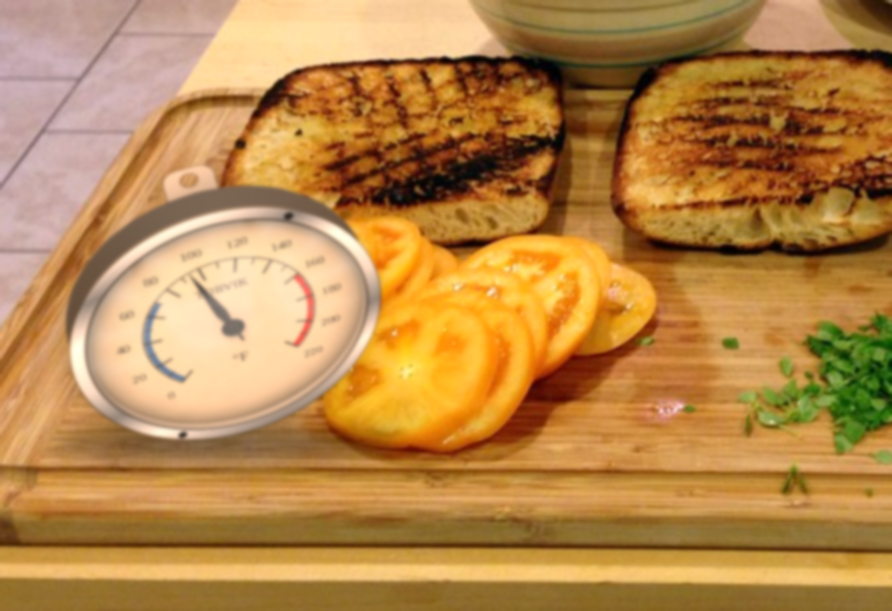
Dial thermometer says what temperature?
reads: 95 °F
